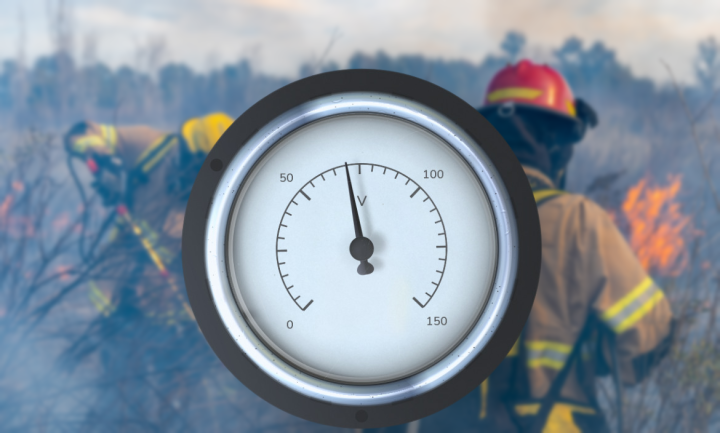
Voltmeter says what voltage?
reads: 70 V
